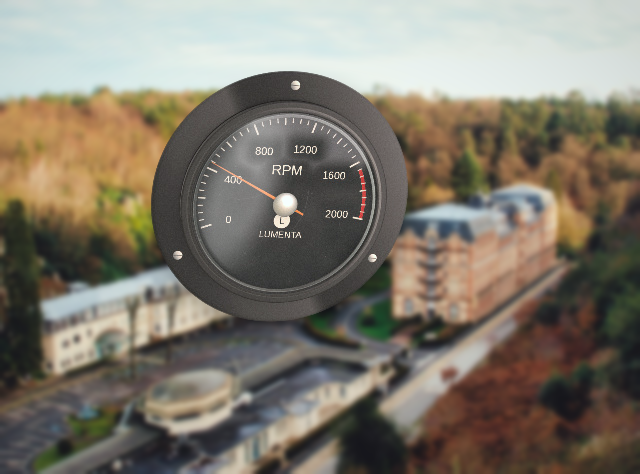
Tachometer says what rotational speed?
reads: 450 rpm
